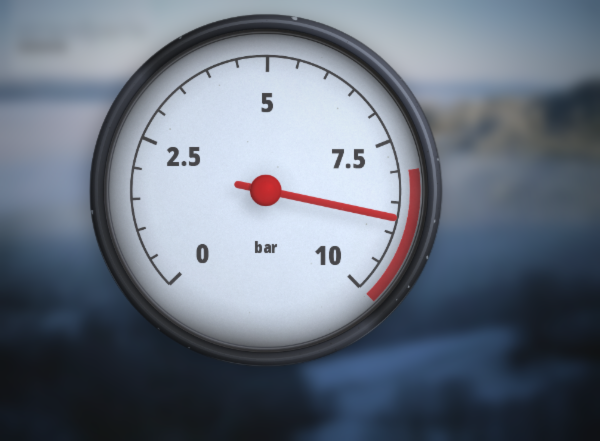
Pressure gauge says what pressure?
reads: 8.75 bar
